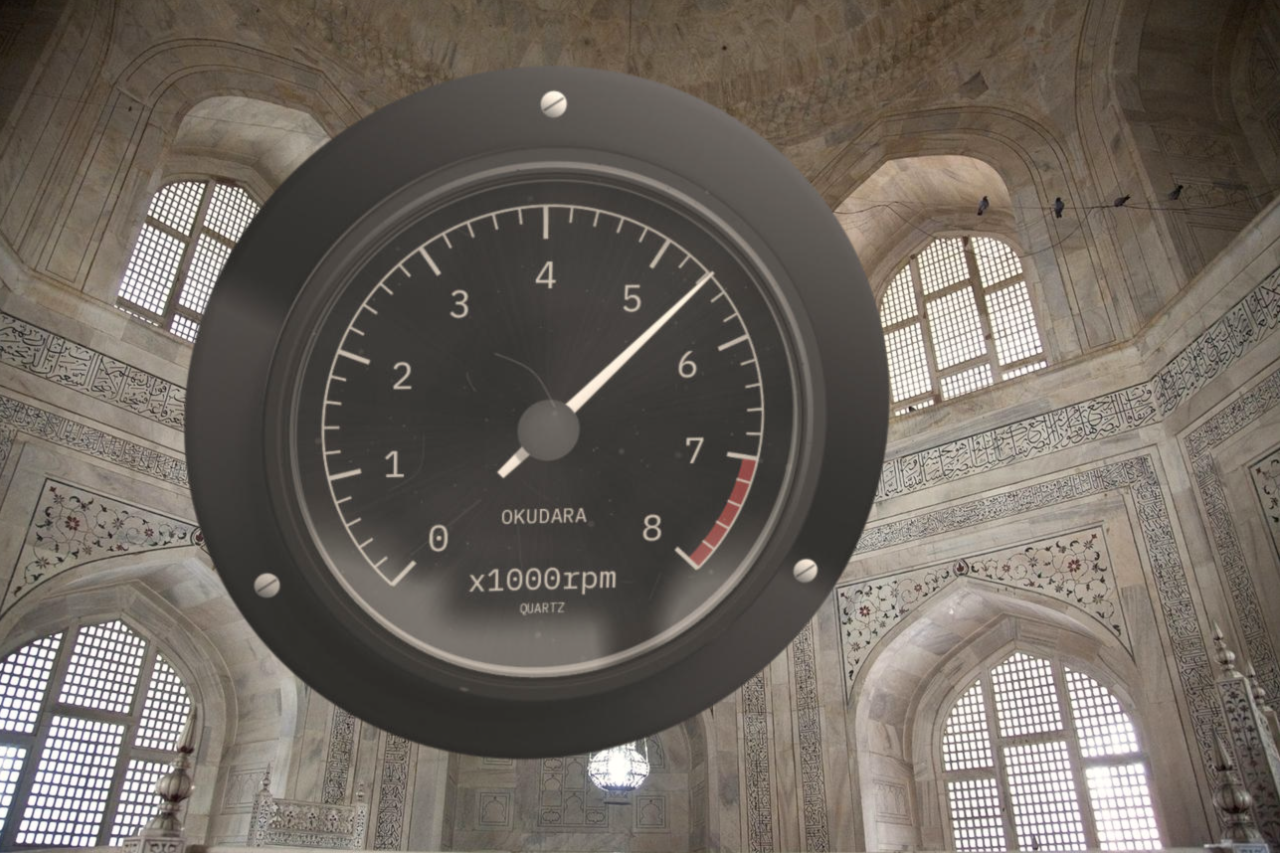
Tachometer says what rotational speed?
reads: 5400 rpm
